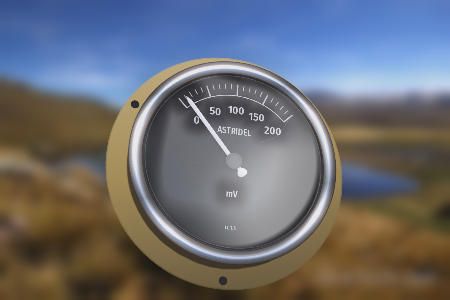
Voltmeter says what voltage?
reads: 10 mV
